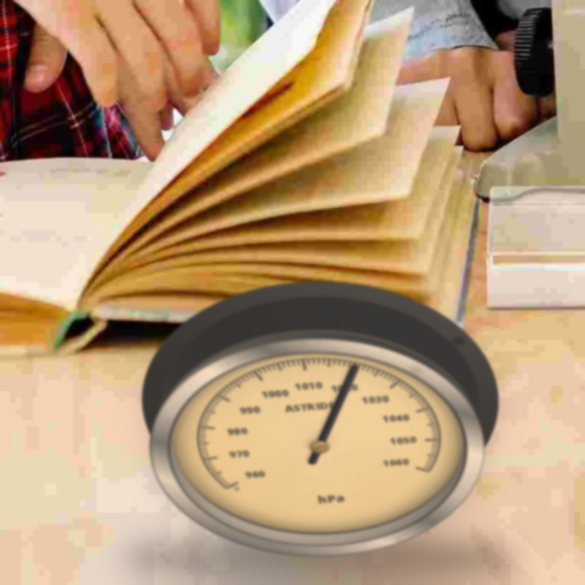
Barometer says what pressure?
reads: 1020 hPa
